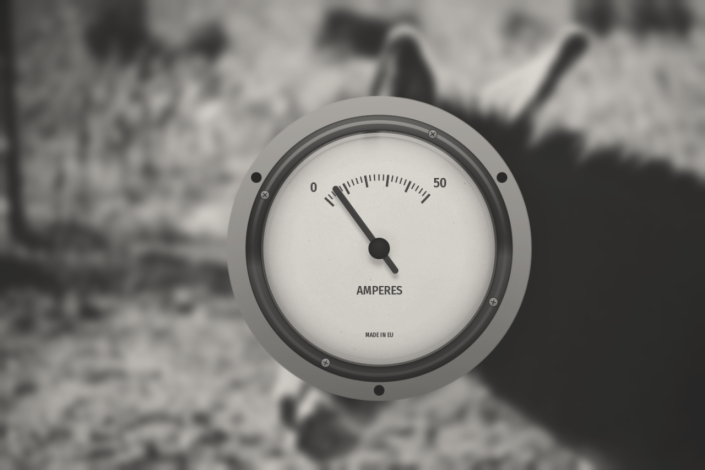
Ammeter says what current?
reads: 6 A
